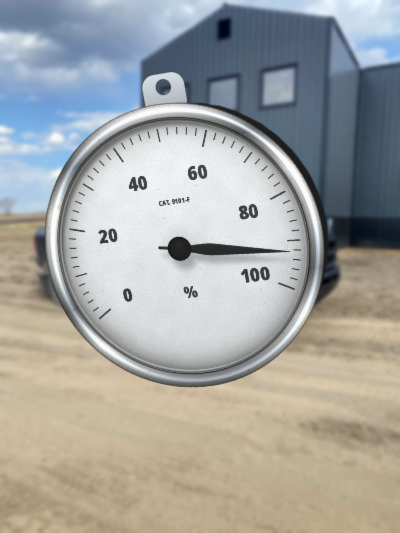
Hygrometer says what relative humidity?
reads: 92 %
